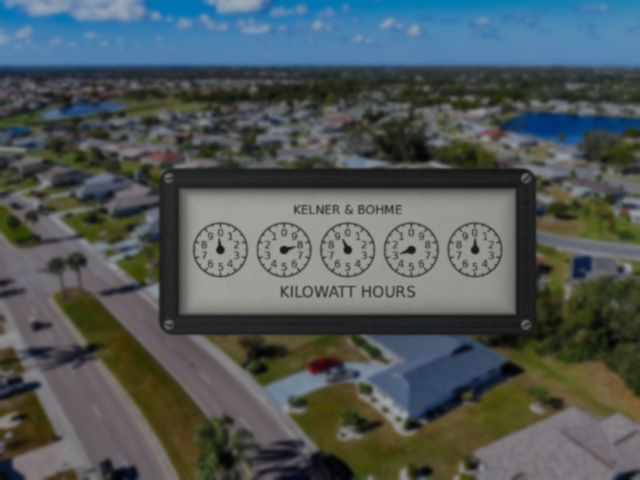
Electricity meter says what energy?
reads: 97930 kWh
